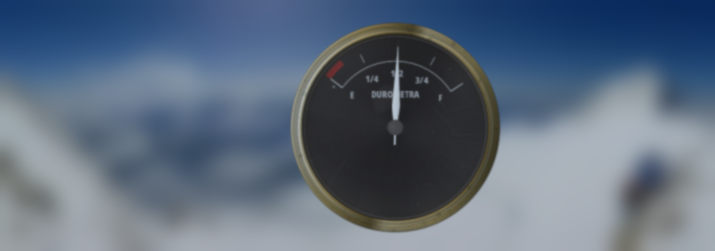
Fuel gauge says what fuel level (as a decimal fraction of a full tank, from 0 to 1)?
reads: 0.5
